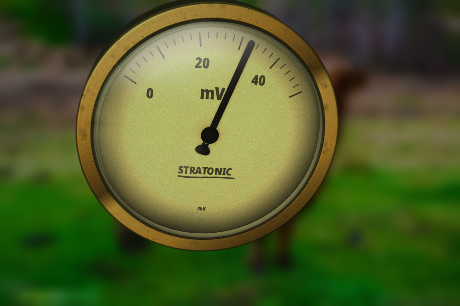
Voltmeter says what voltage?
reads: 32 mV
